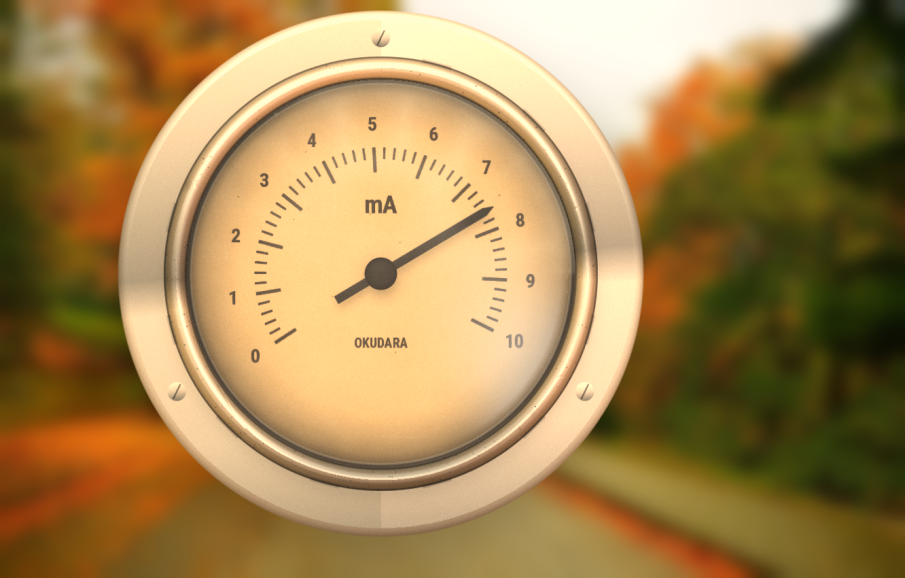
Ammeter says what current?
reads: 7.6 mA
